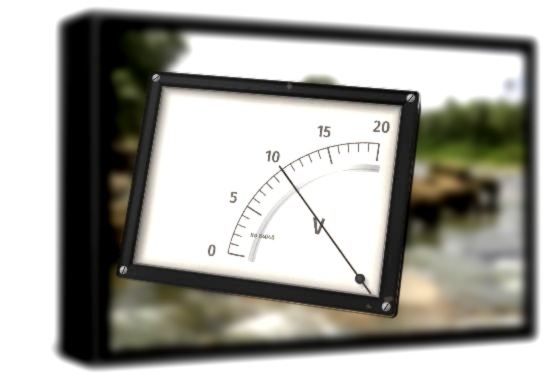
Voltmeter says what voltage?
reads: 10 V
